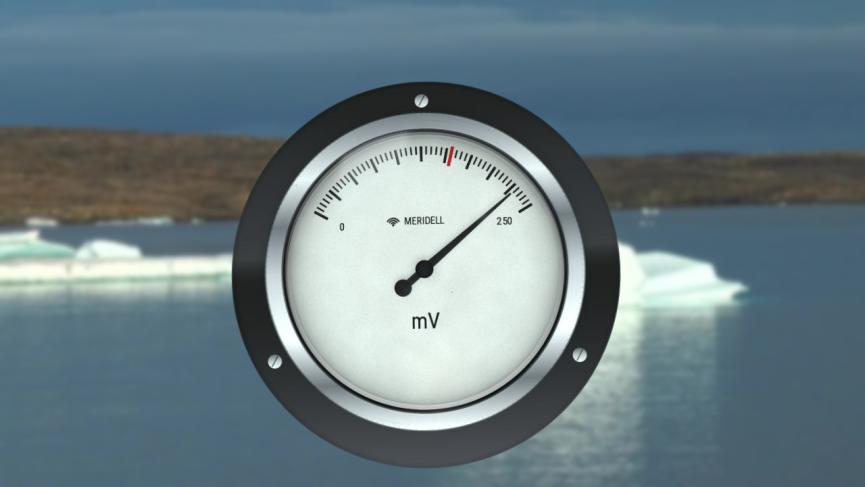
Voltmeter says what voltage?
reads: 230 mV
